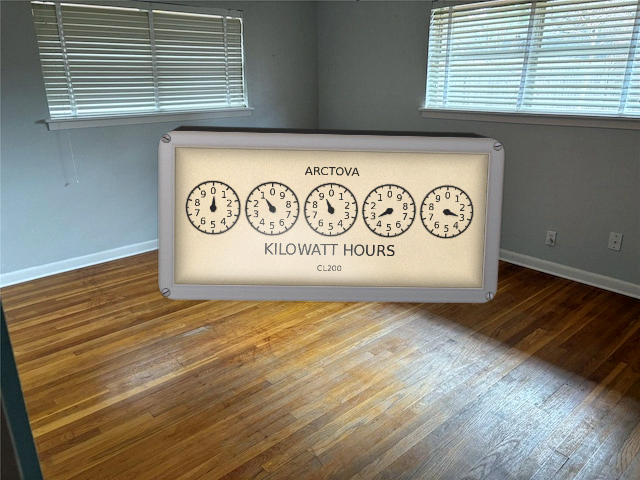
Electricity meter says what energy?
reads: 933 kWh
